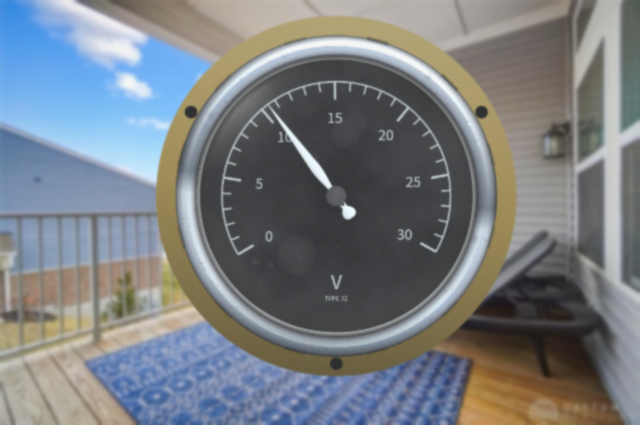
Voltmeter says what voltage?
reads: 10.5 V
